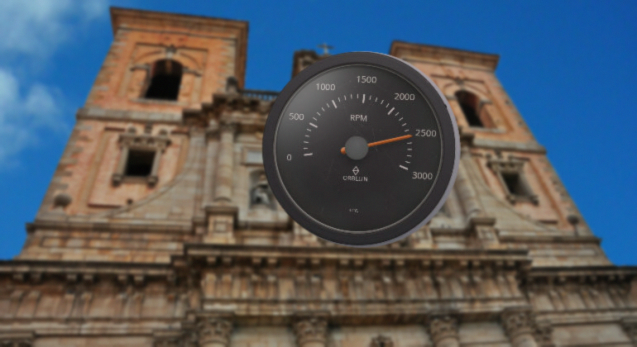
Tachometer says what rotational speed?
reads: 2500 rpm
